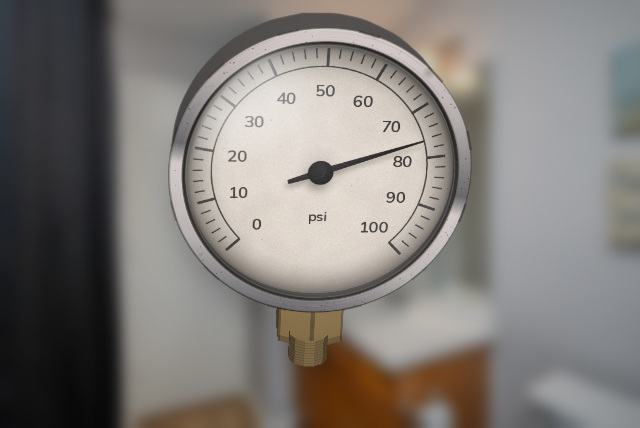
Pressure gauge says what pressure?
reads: 76 psi
